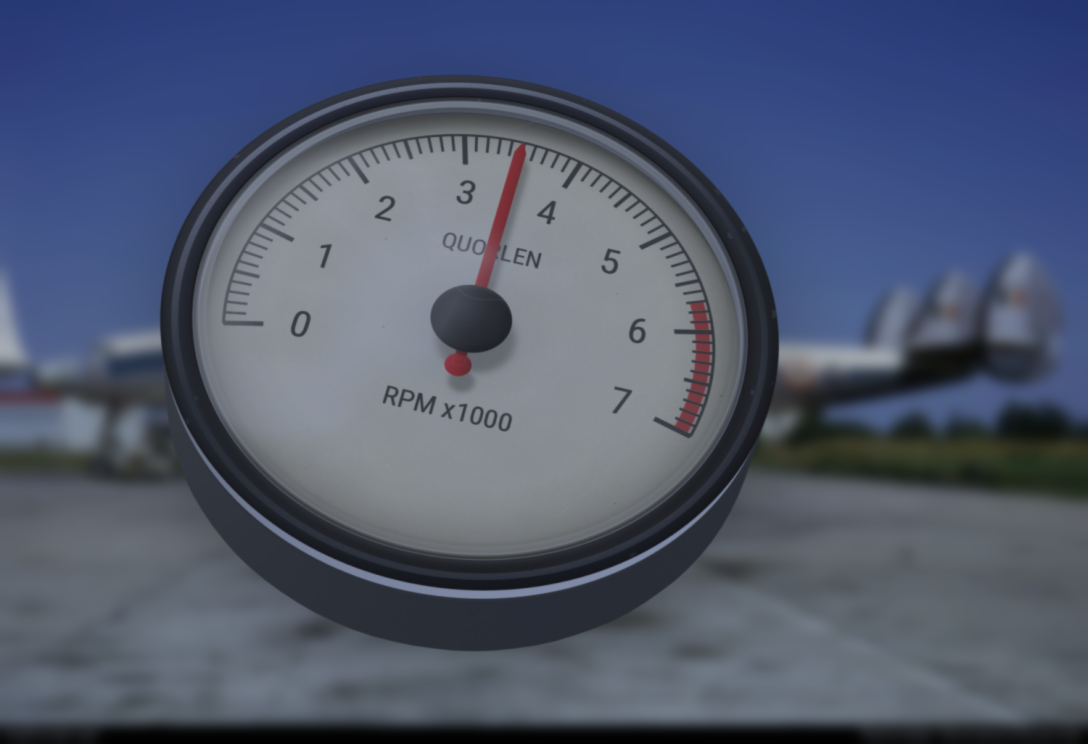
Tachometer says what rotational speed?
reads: 3500 rpm
